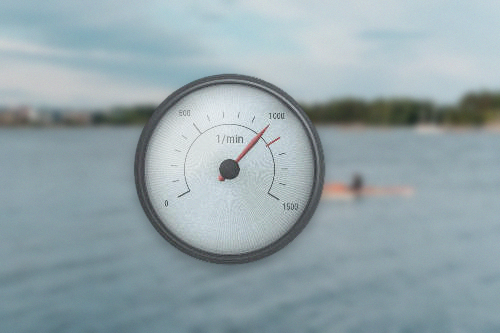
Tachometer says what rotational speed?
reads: 1000 rpm
